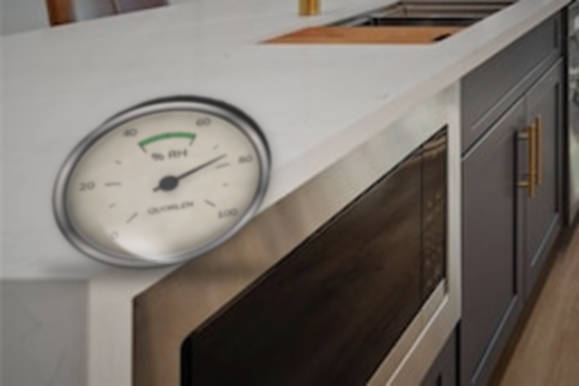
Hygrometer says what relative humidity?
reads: 75 %
